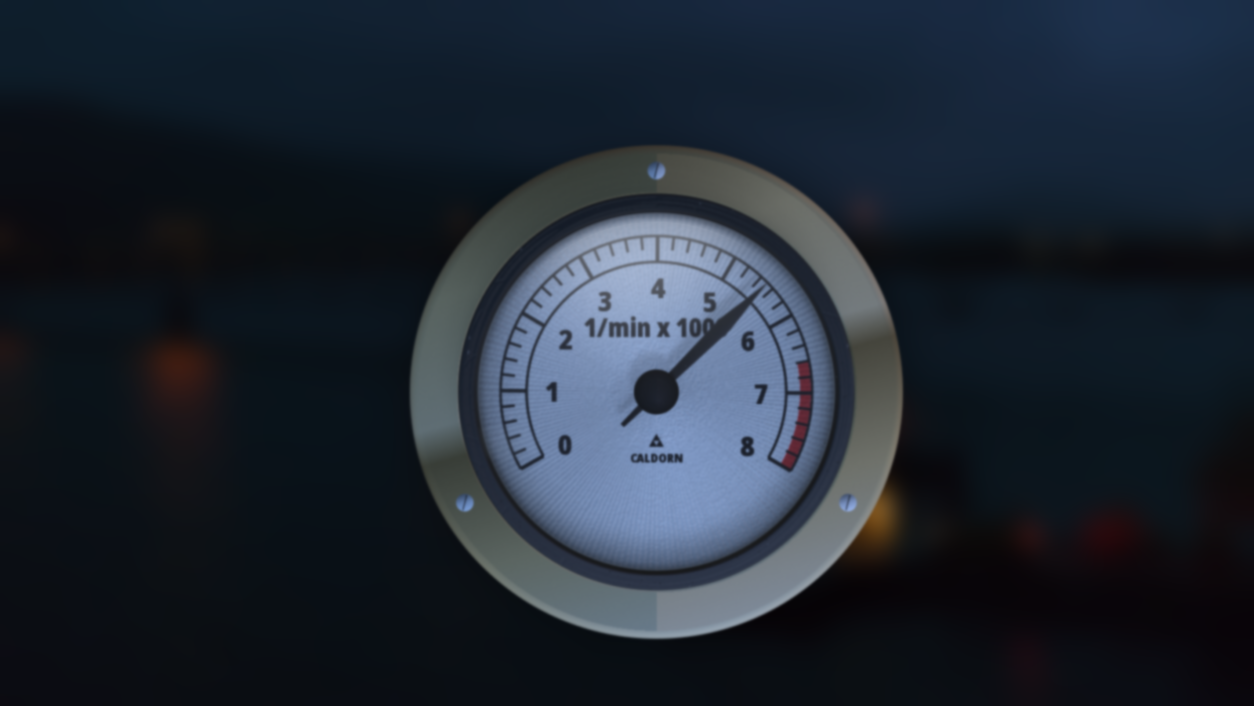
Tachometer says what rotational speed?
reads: 5500 rpm
